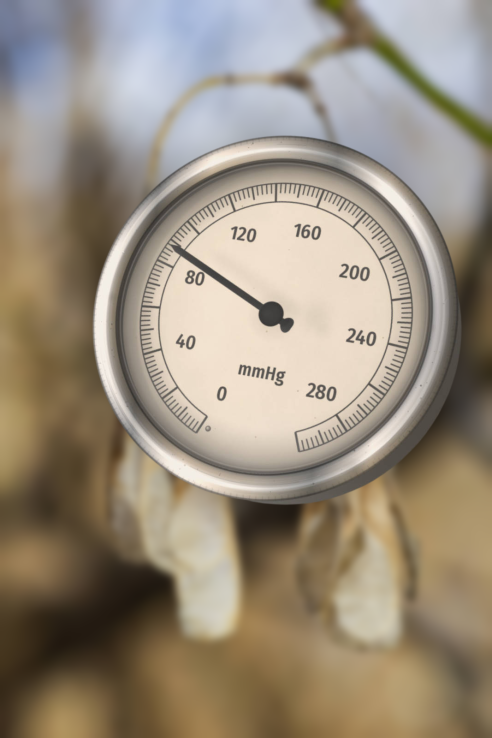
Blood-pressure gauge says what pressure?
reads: 88 mmHg
